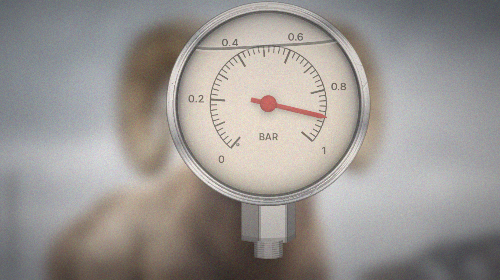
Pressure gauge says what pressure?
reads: 0.9 bar
